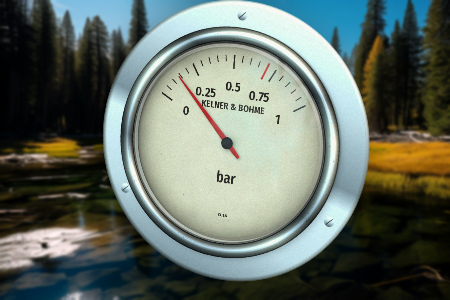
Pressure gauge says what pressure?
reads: 0.15 bar
